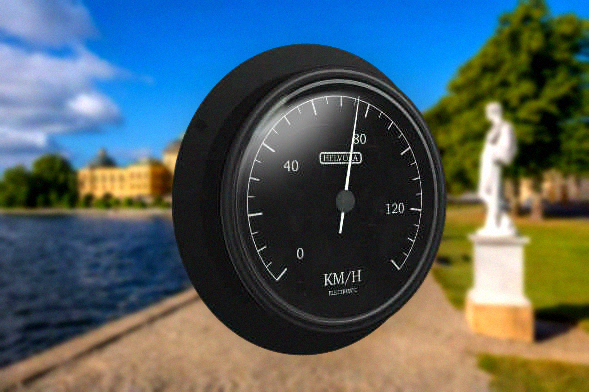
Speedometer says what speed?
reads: 75 km/h
